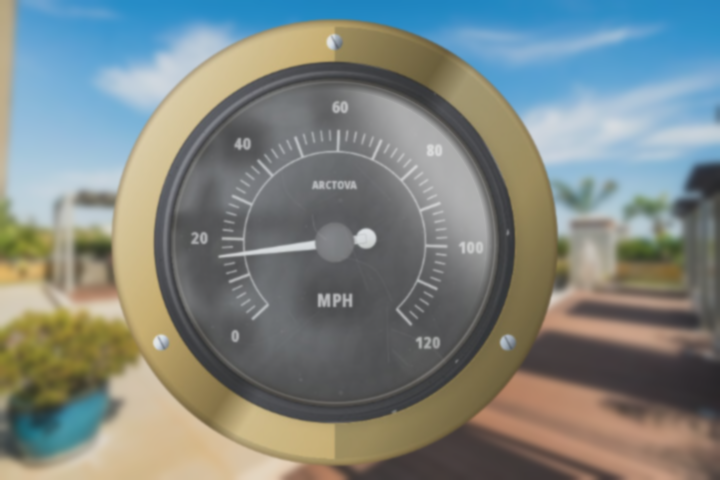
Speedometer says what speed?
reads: 16 mph
